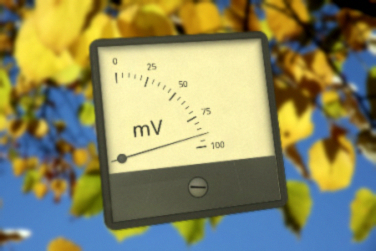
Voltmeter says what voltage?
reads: 90 mV
